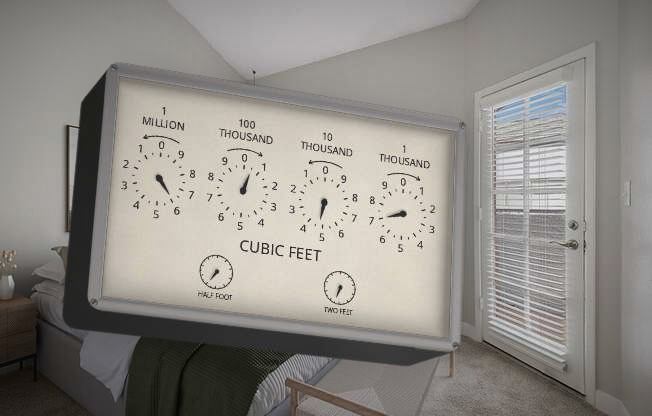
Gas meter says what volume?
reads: 604700 ft³
